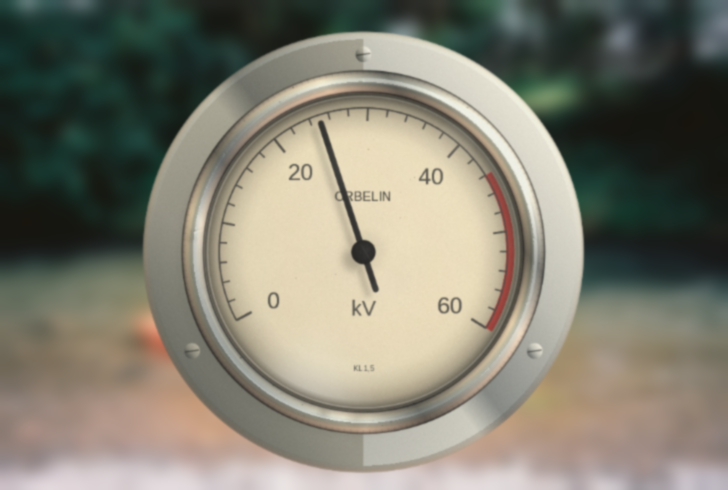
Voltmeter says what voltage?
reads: 25 kV
